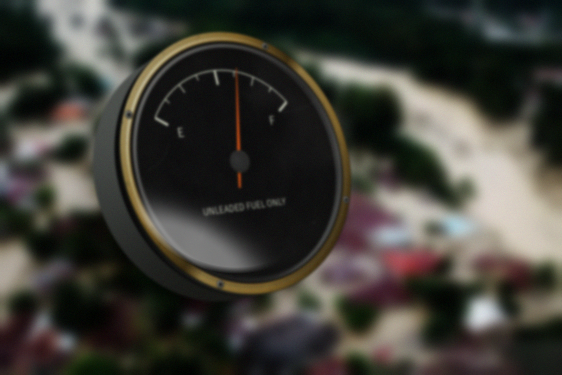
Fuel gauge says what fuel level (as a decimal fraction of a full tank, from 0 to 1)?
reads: 0.625
